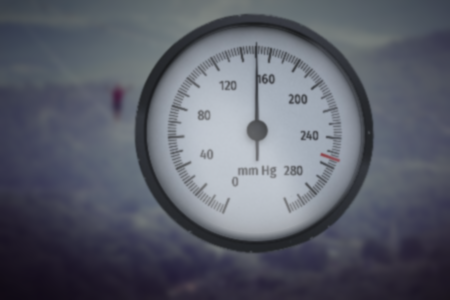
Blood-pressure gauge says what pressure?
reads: 150 mmHg
